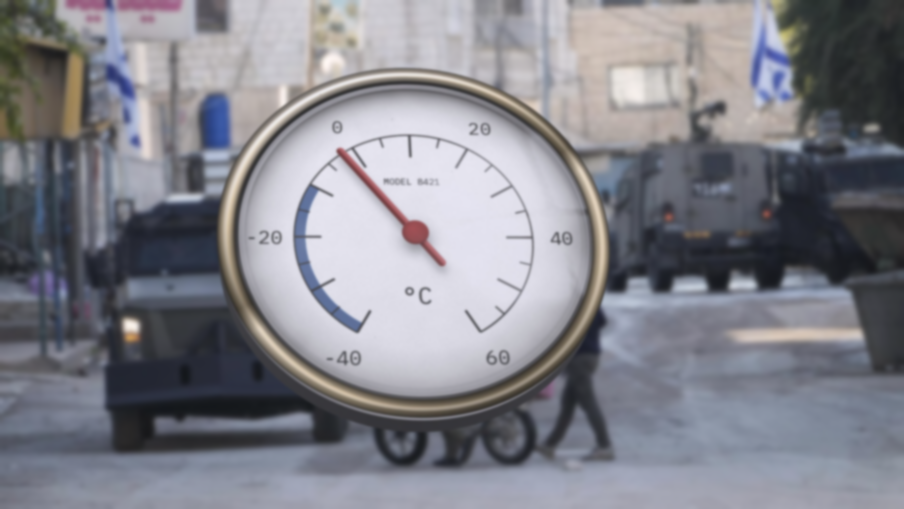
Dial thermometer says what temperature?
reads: -2.5 °C
